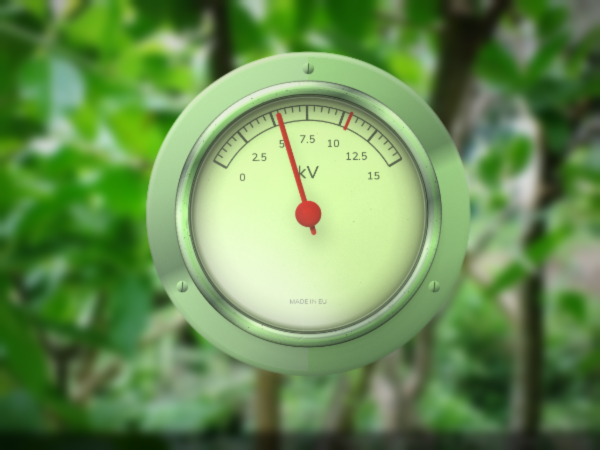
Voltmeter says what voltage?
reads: 5.5 kV
